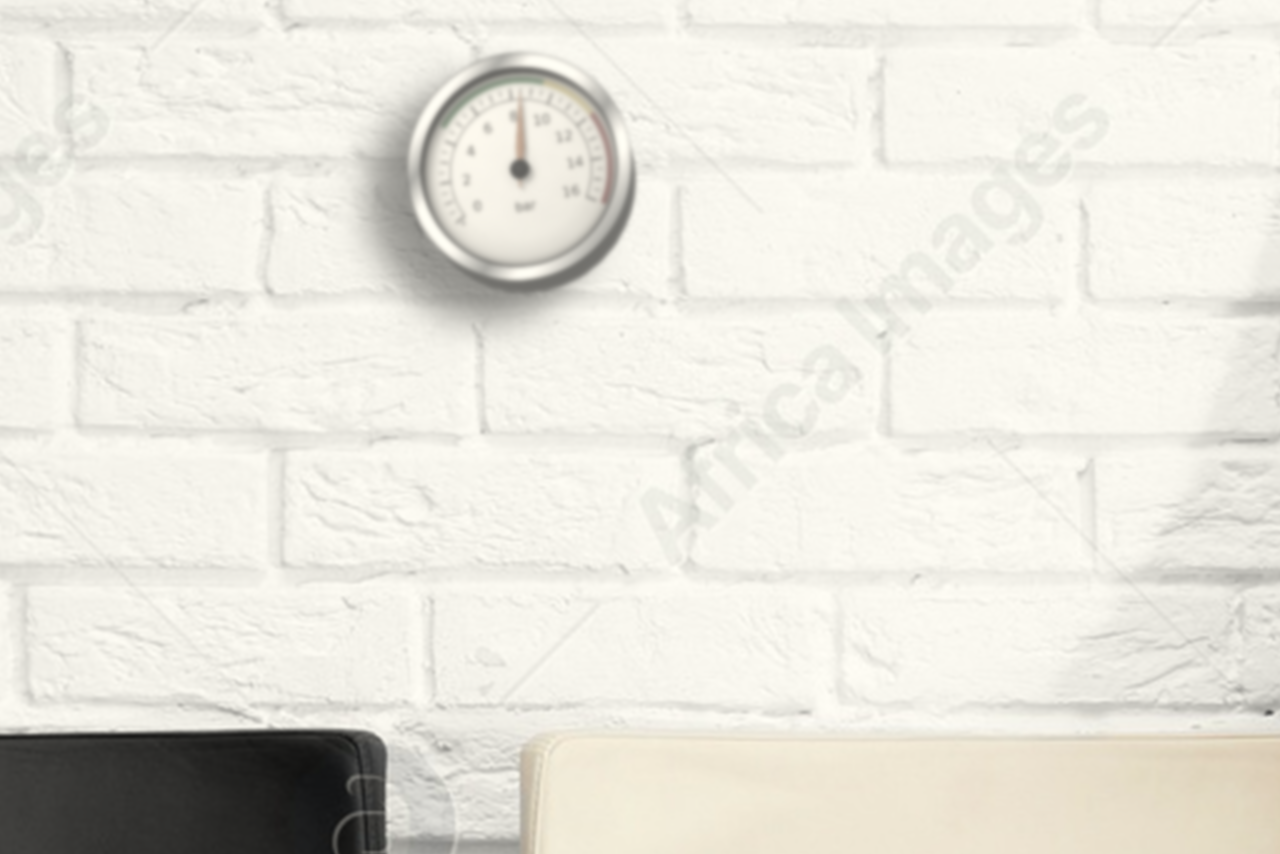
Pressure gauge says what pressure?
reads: 8.5 bar
